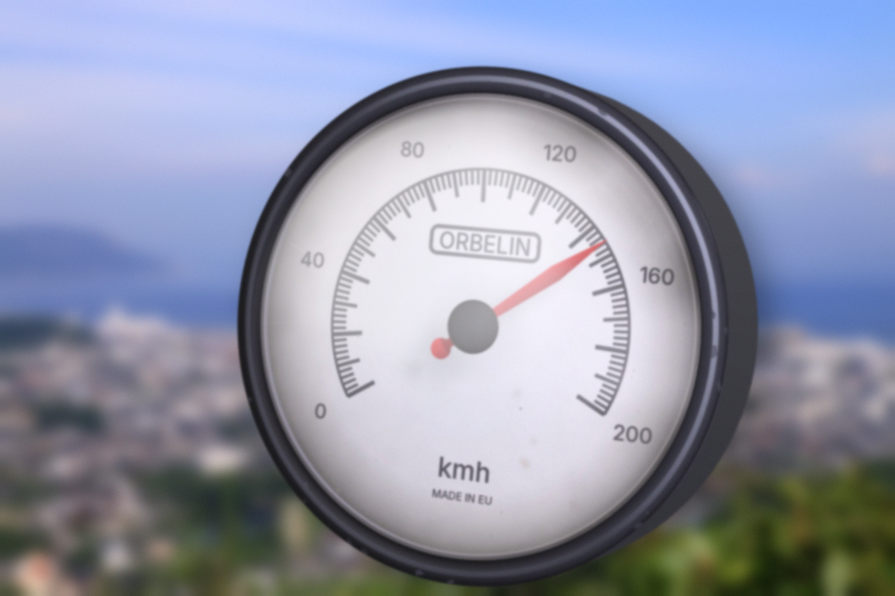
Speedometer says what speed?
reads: 146 km/h
